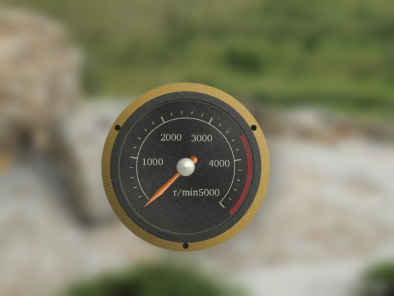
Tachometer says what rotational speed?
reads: 0 rpm
